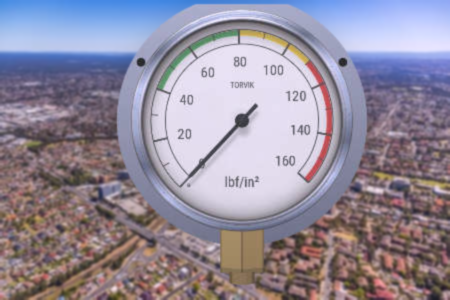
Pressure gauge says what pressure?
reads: 0 psi
